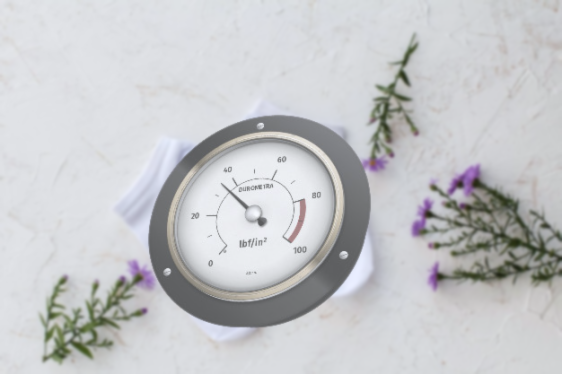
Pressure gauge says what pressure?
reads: 35 psi
